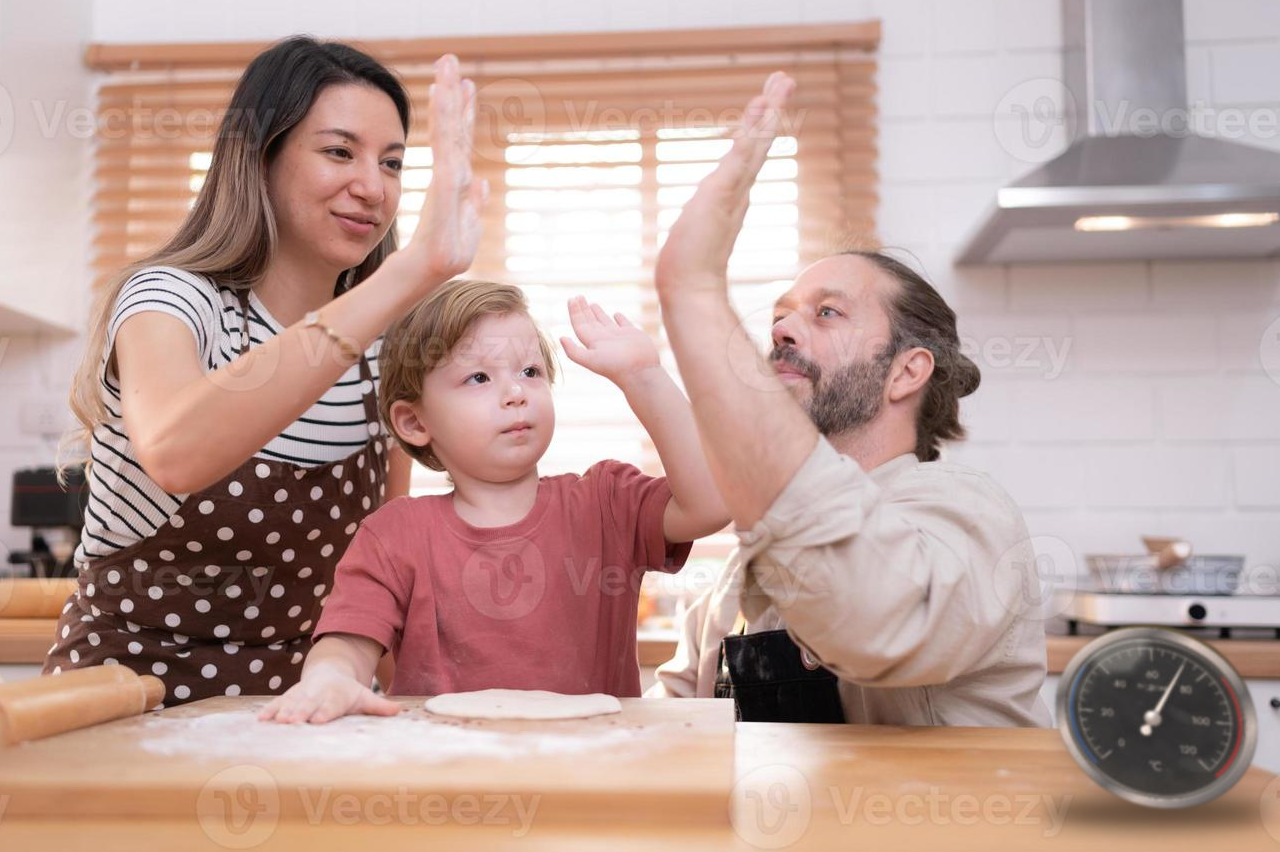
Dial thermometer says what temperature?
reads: 72 °C
